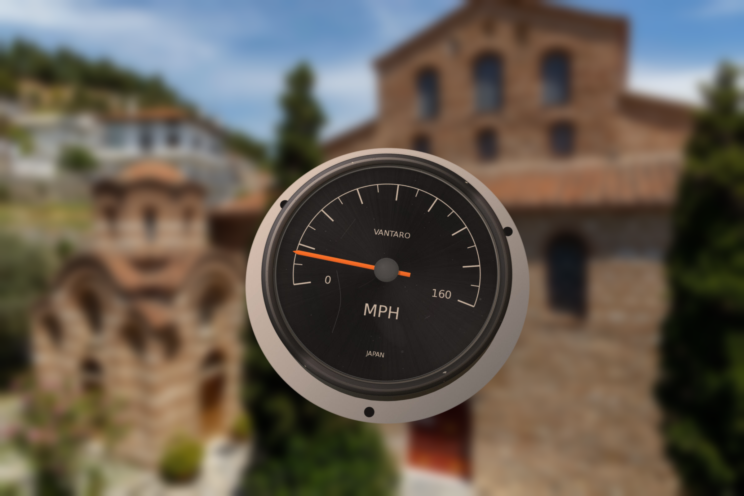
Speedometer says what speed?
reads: 15 mph
